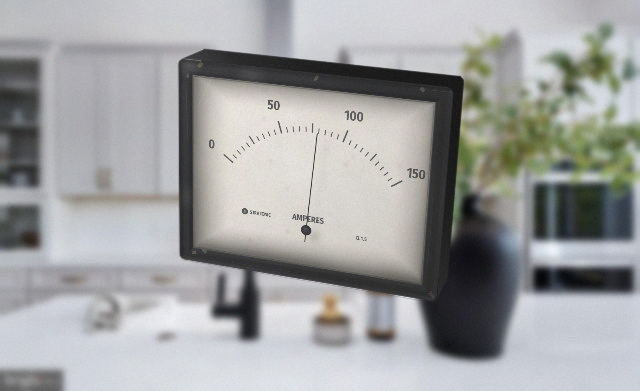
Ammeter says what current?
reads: 80 A
